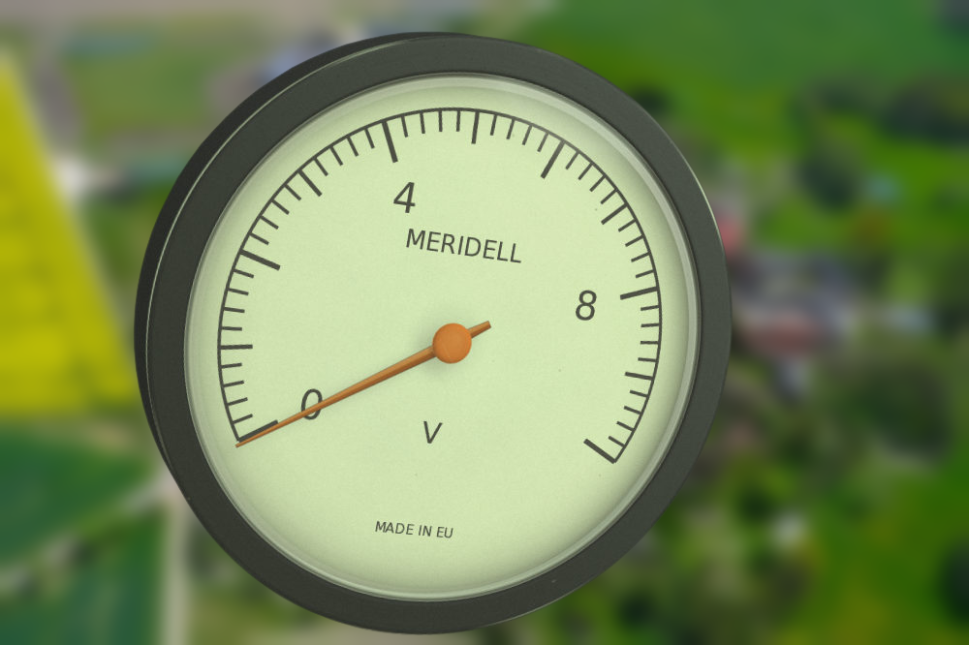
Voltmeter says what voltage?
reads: 0 V
